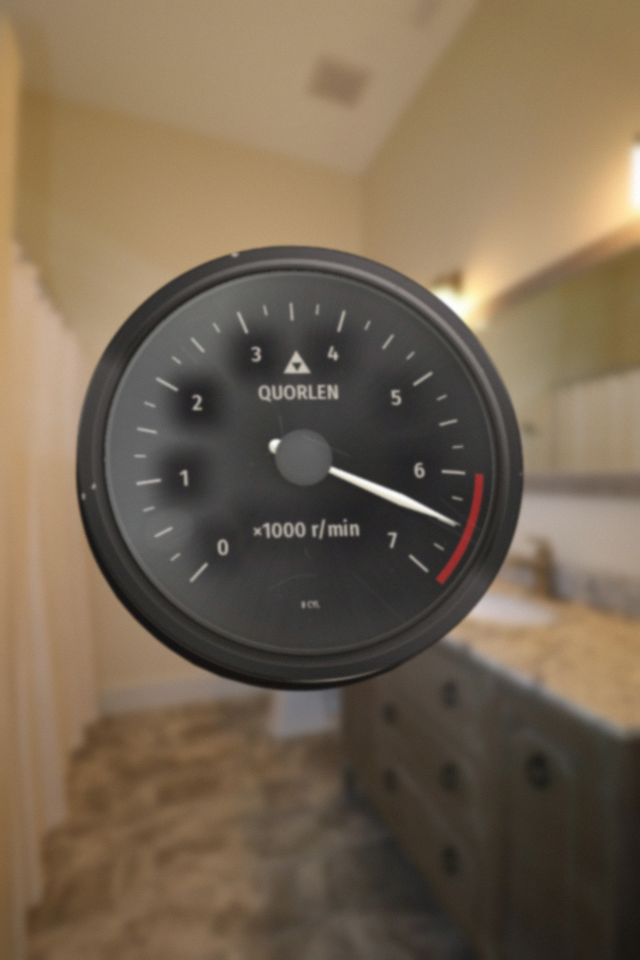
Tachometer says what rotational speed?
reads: 6500 rpm
